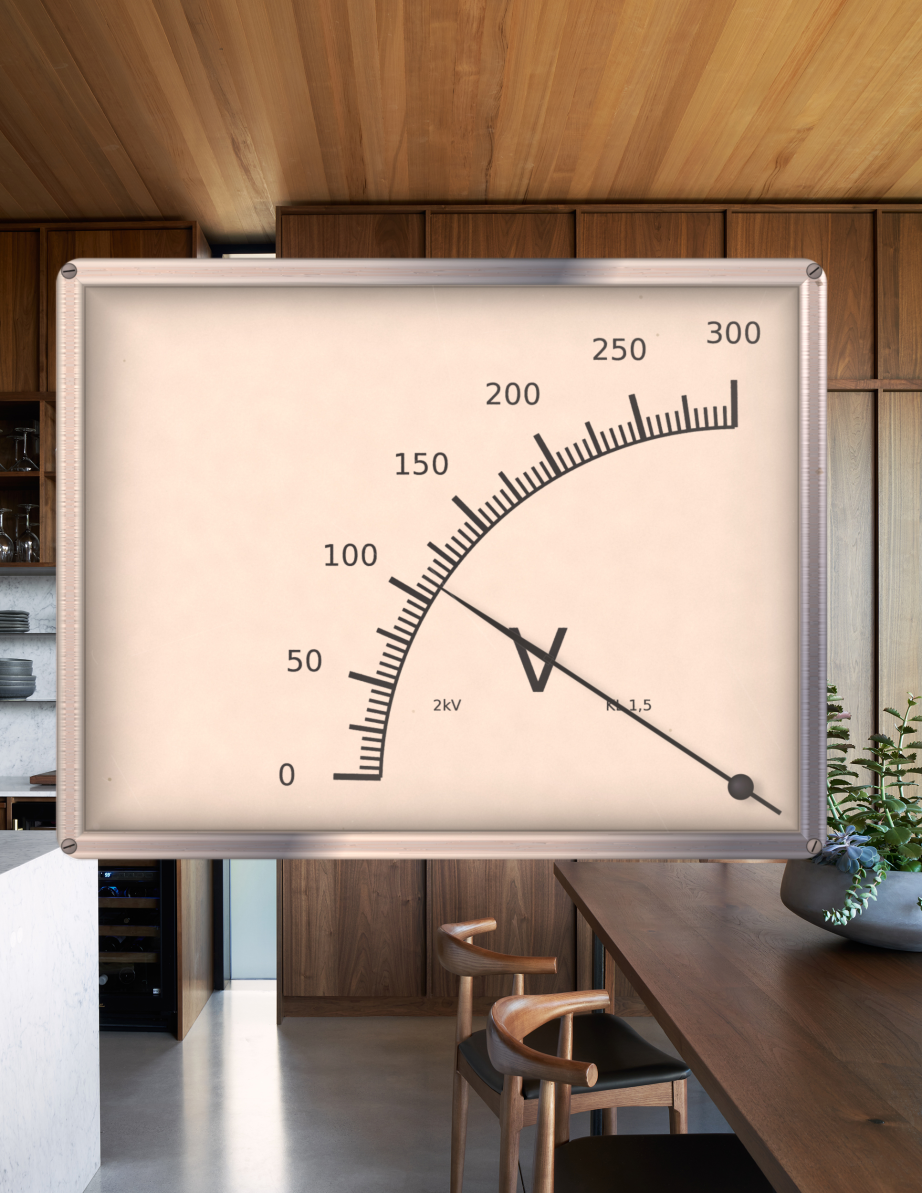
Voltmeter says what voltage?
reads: 110 V
